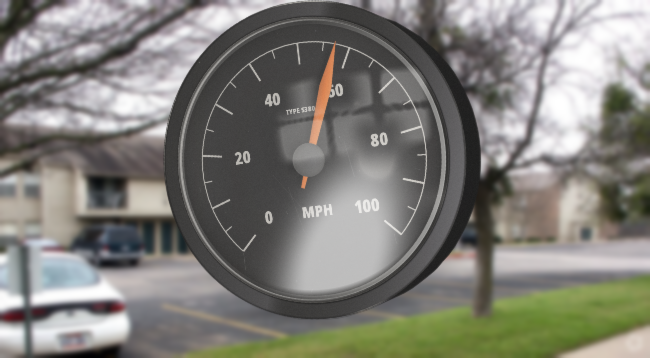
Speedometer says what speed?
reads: 57.5 mph
